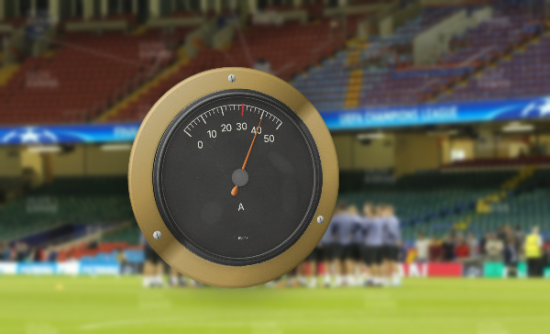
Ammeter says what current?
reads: 40 A
